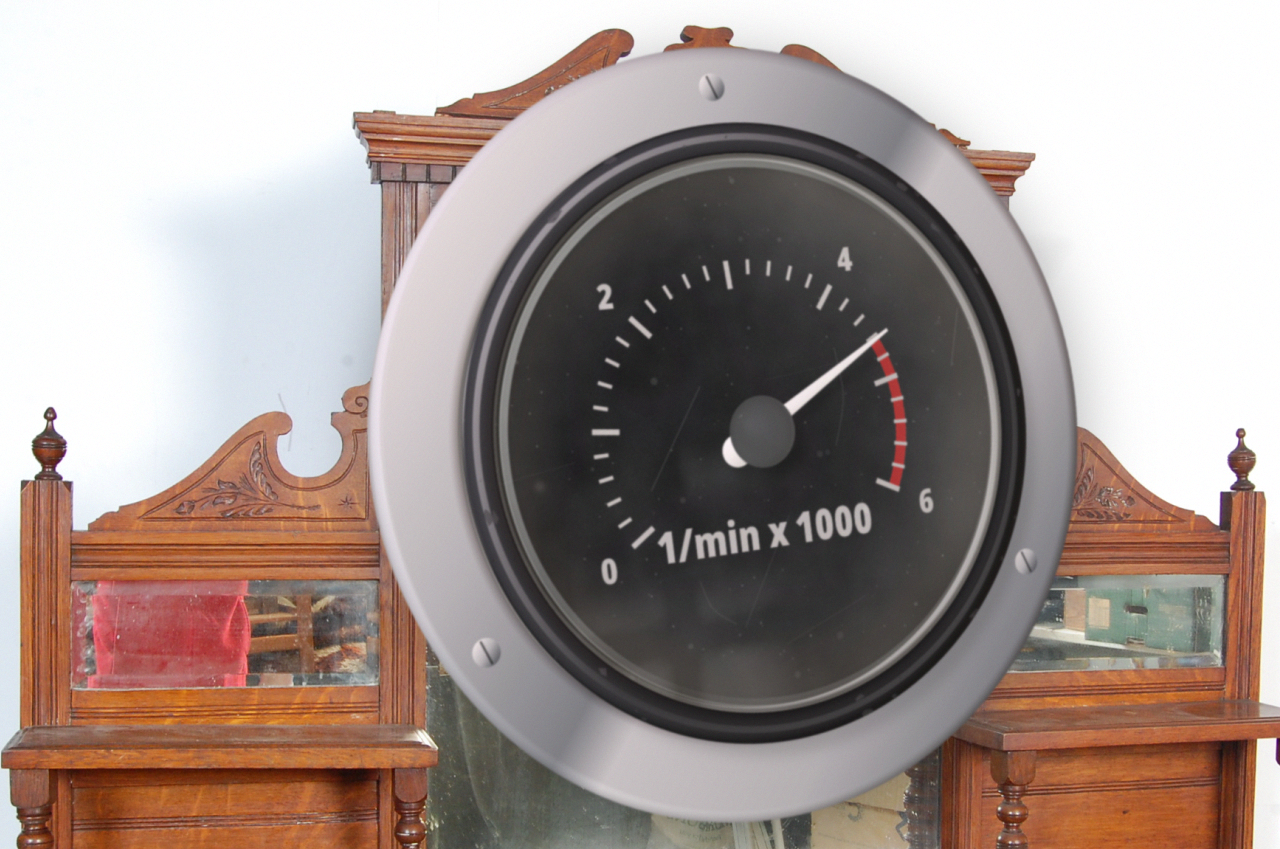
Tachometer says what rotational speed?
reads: 4600 rpm
